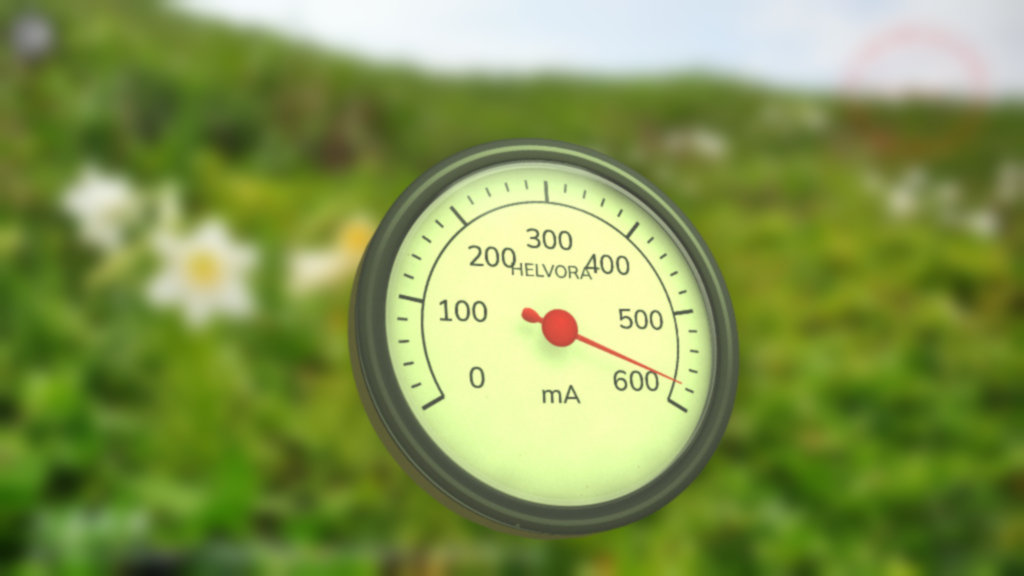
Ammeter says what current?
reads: 580 mA
